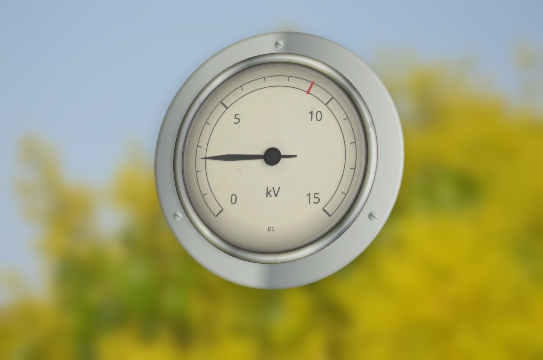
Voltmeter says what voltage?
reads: 2.5 kV
